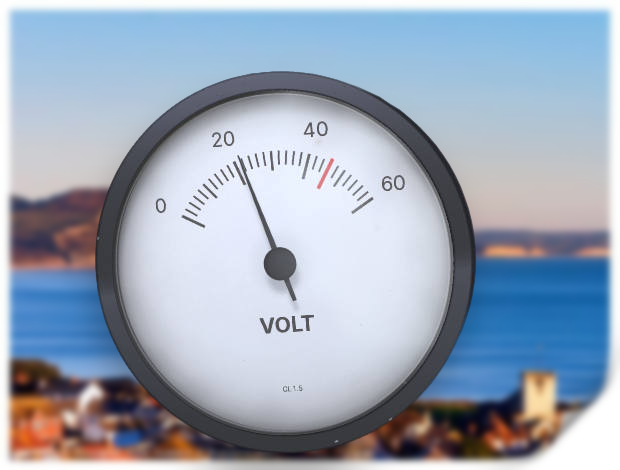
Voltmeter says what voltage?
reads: 22 V
